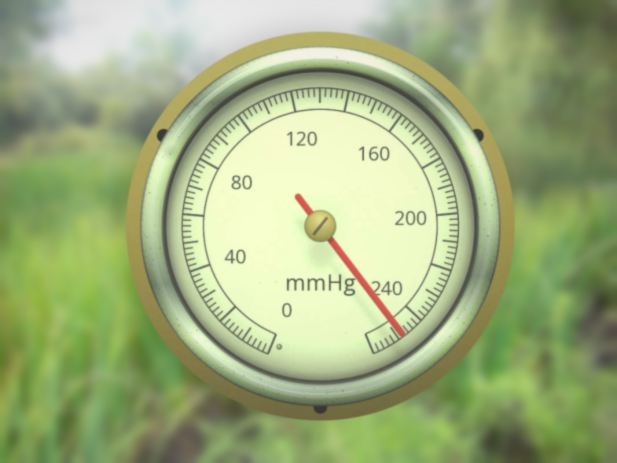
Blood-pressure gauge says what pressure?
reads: 248 mmHg
